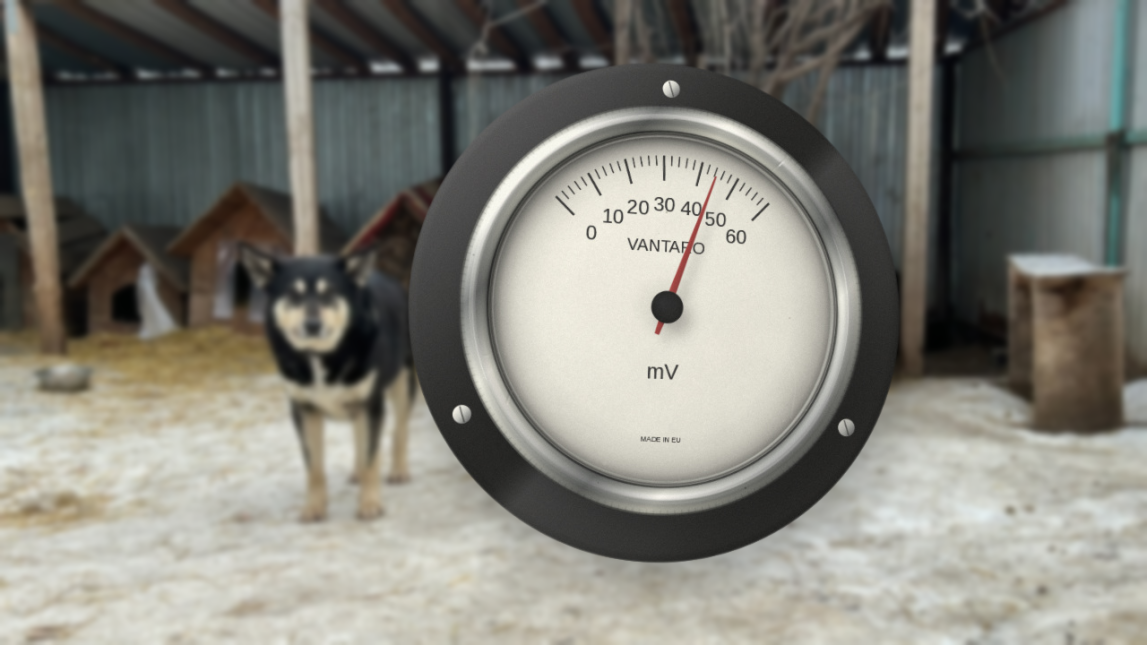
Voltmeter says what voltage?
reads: 44 mV
